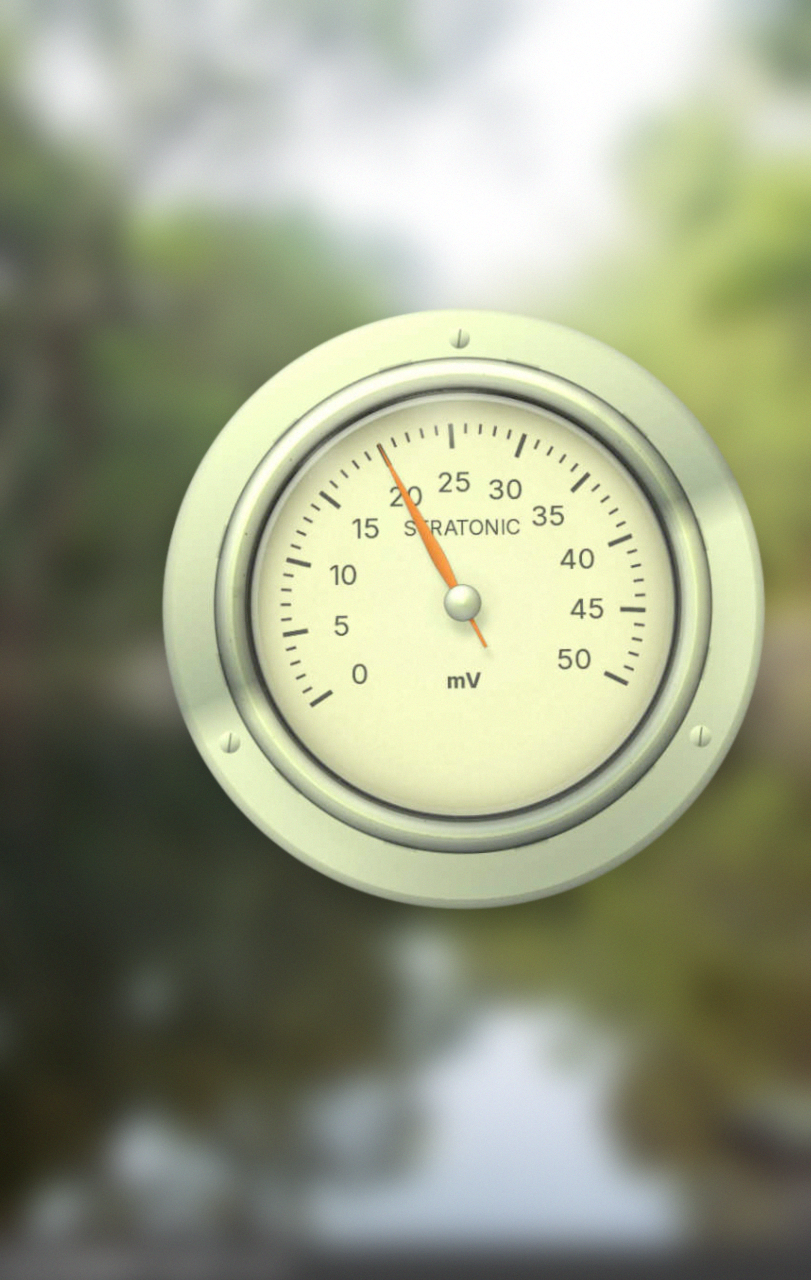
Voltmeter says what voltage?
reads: 20 mV
